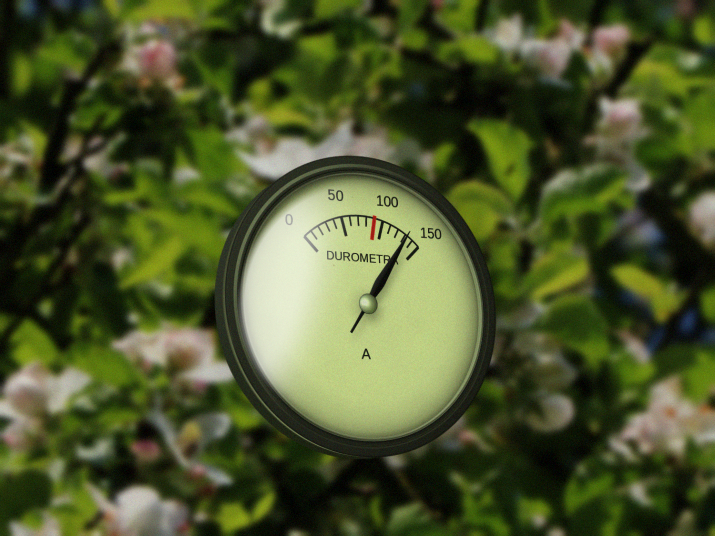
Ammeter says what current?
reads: 130 A
